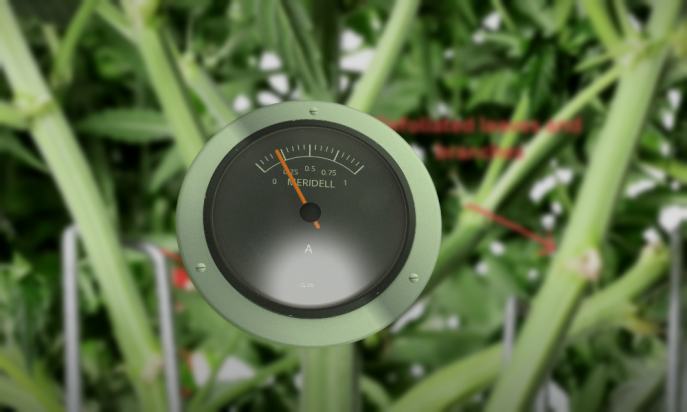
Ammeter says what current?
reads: 0.2 A
